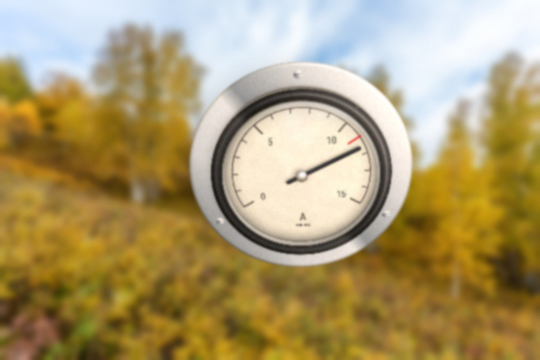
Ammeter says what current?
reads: 11.5 A
